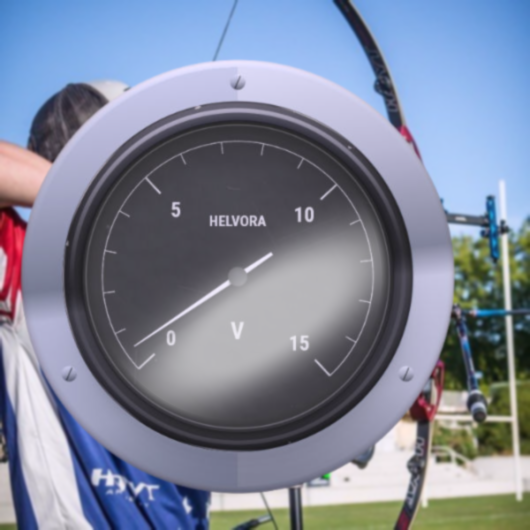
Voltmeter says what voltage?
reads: 0.5 V
